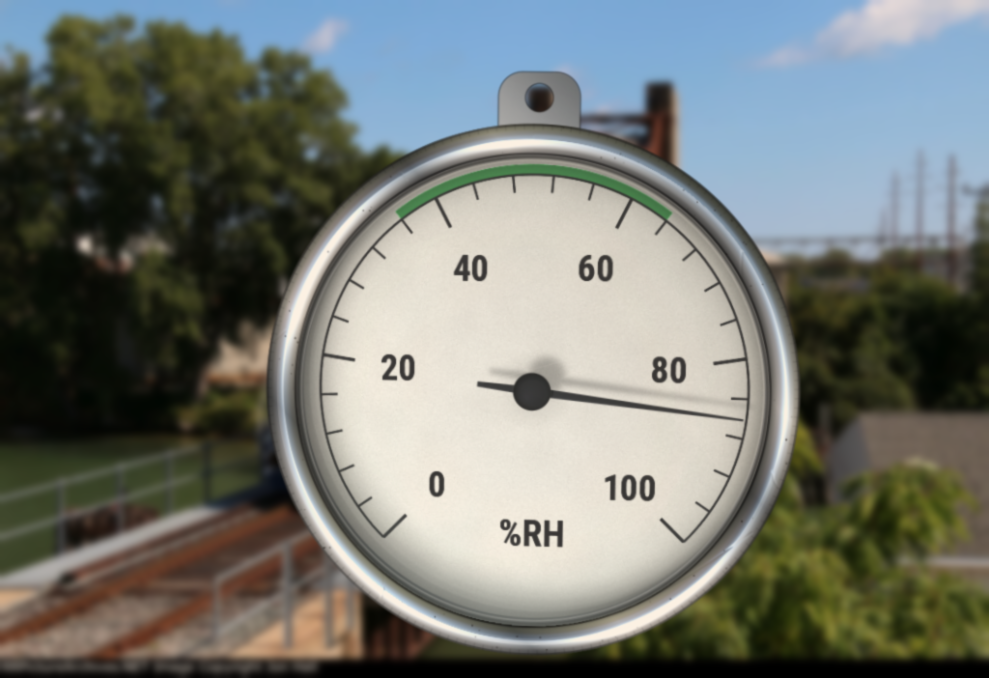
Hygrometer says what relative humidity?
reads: 86 %
